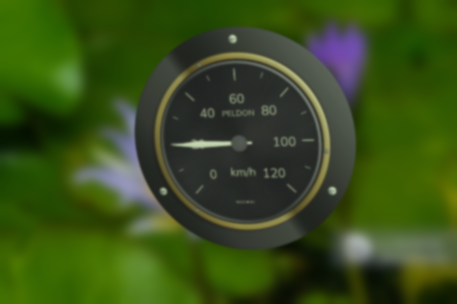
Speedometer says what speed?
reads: 20 km/h
